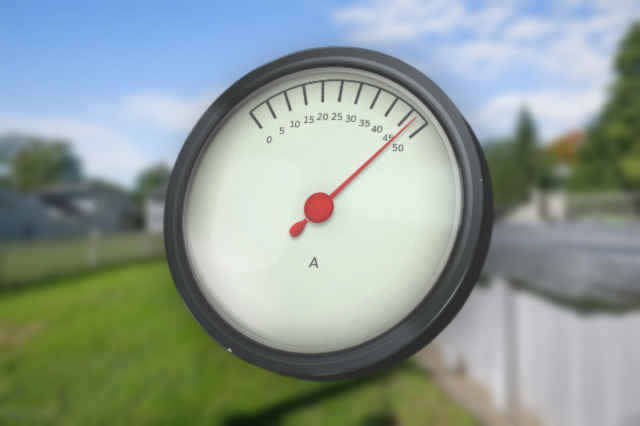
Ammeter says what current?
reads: 47.5 A
